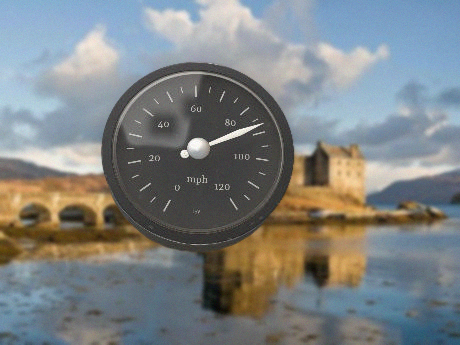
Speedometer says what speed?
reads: 87.5 mph
